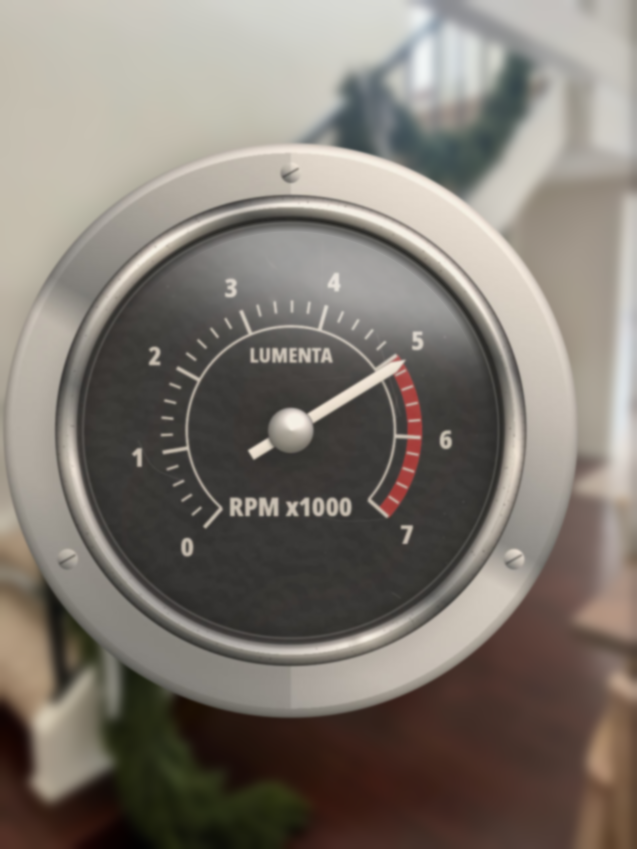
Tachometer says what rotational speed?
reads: 5100 rpm
